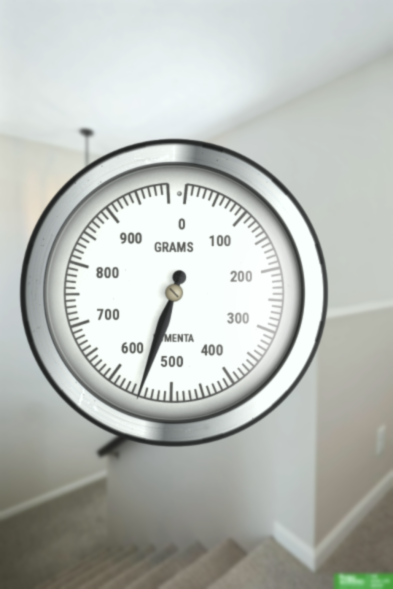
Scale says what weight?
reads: 550 g
